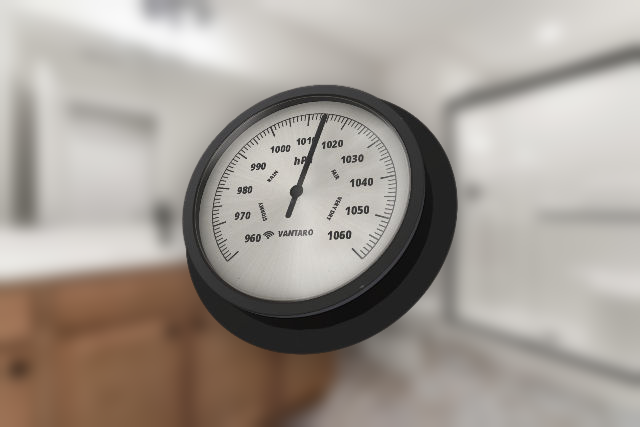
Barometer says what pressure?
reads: 1015 hPa
